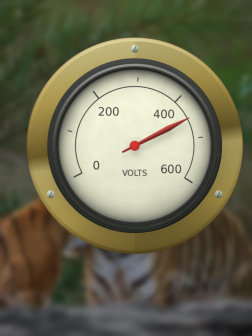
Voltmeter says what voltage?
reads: 450 V
